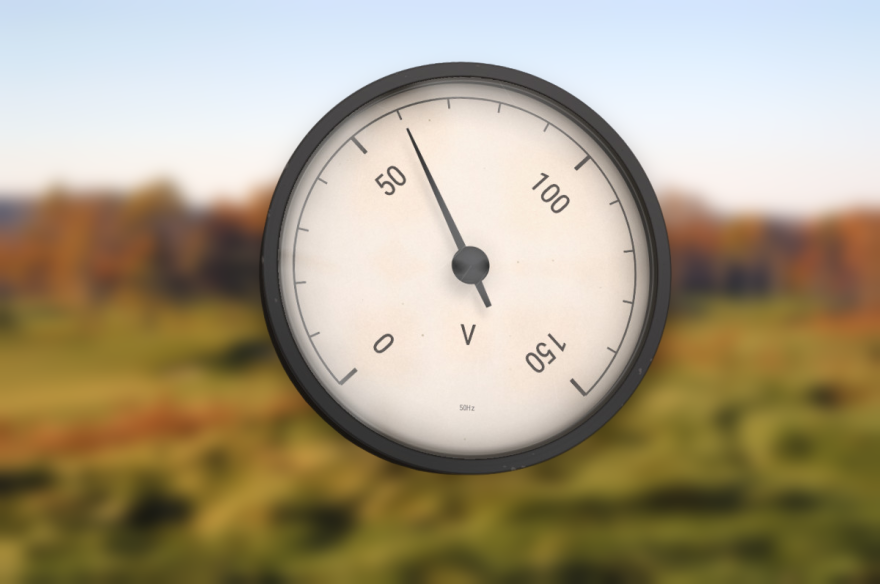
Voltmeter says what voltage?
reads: 60 V
